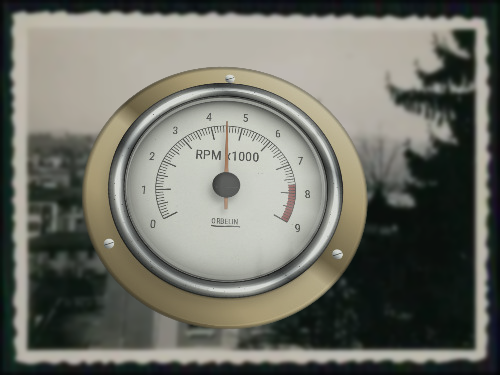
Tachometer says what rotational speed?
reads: 4500 rpm
